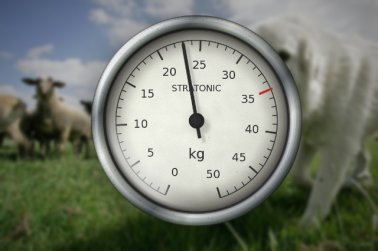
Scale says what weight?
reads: 23 kg
